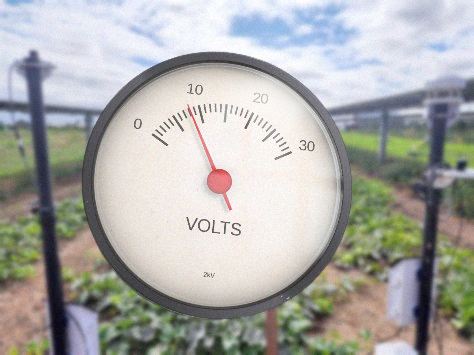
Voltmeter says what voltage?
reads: 8 V
